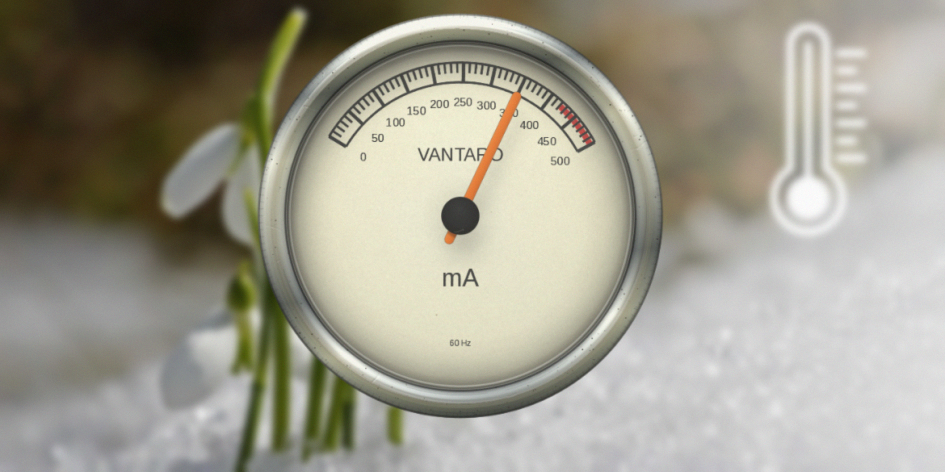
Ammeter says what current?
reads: 350 mA
